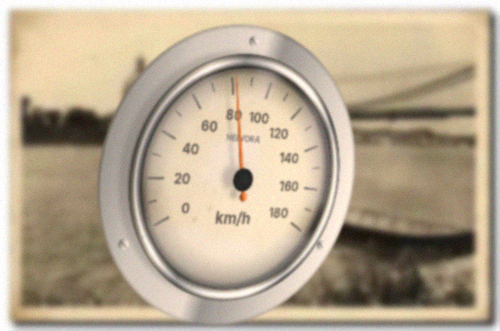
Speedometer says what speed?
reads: 80 km/h
